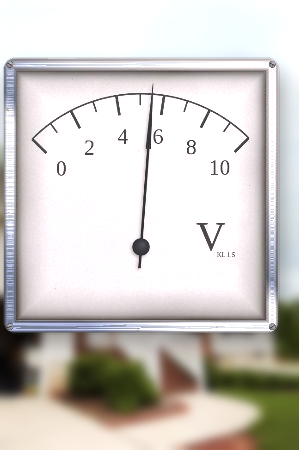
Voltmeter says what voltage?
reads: 5.5 V
